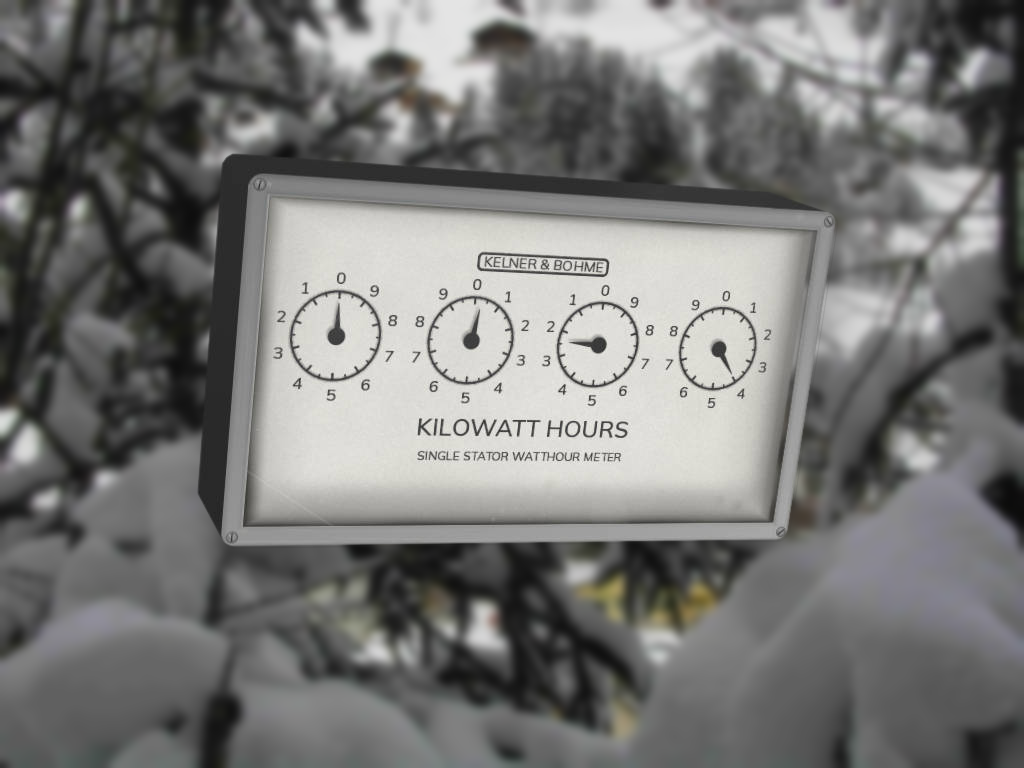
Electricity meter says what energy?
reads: 24 kWh
